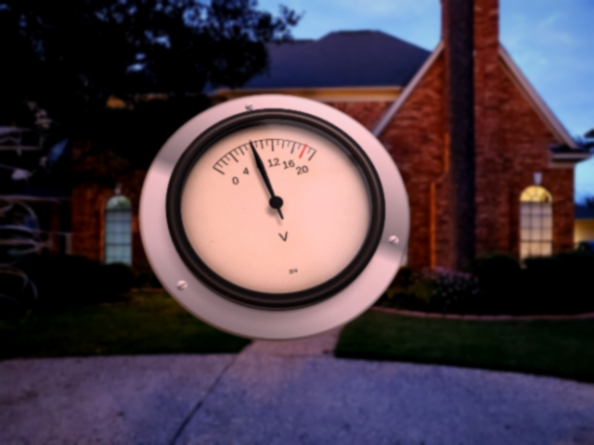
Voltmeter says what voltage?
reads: 8 V
